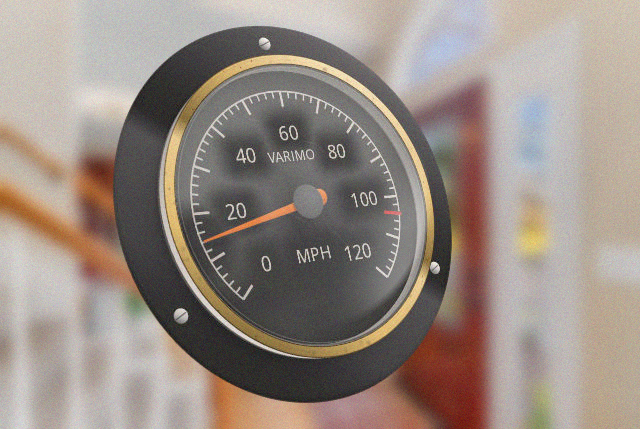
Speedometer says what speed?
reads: 14 mph
